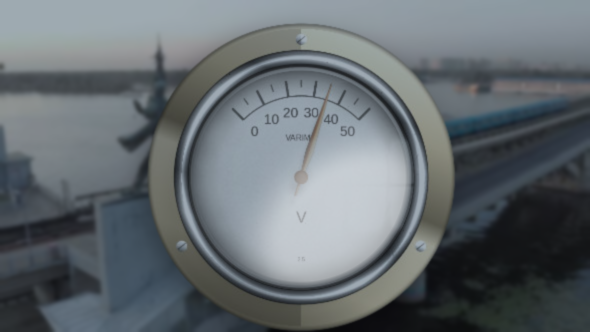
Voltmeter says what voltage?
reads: 35 V
